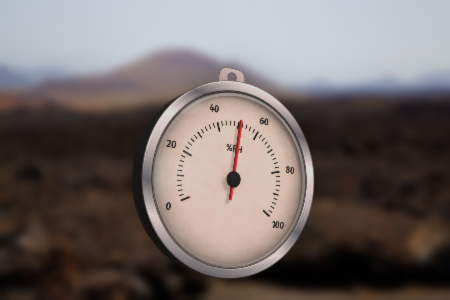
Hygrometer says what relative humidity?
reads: 50 %
